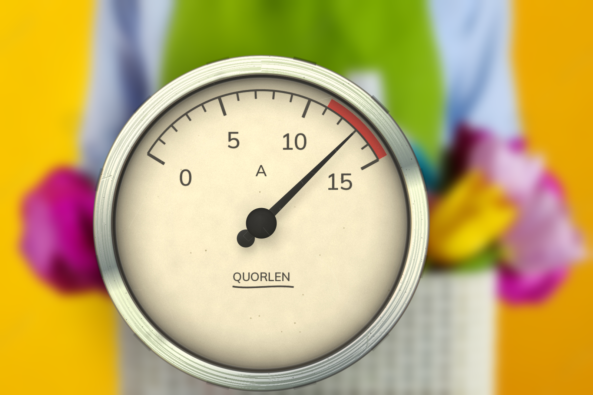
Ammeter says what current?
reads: 13 A
